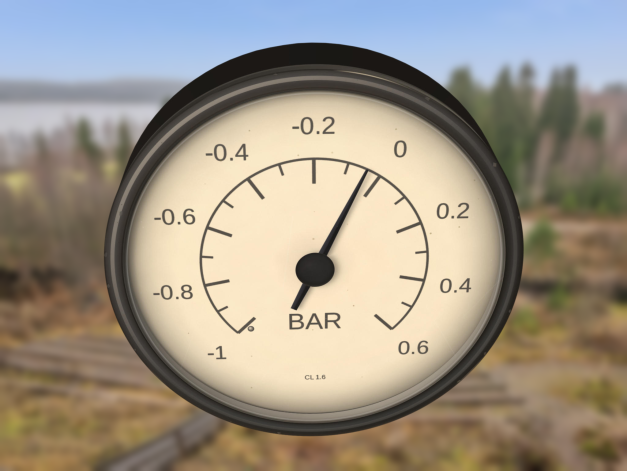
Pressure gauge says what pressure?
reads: -0.05 bar
